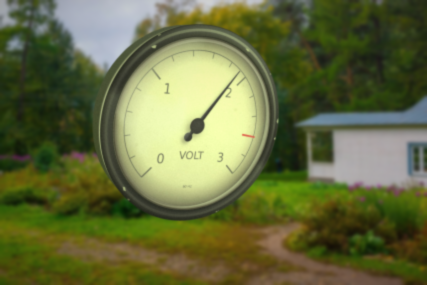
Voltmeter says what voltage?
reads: 1.9 V
